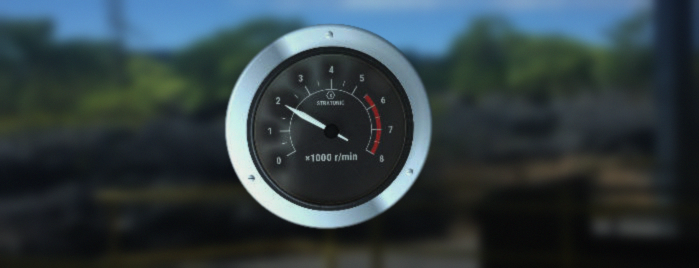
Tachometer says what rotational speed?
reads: 2000 rpm
